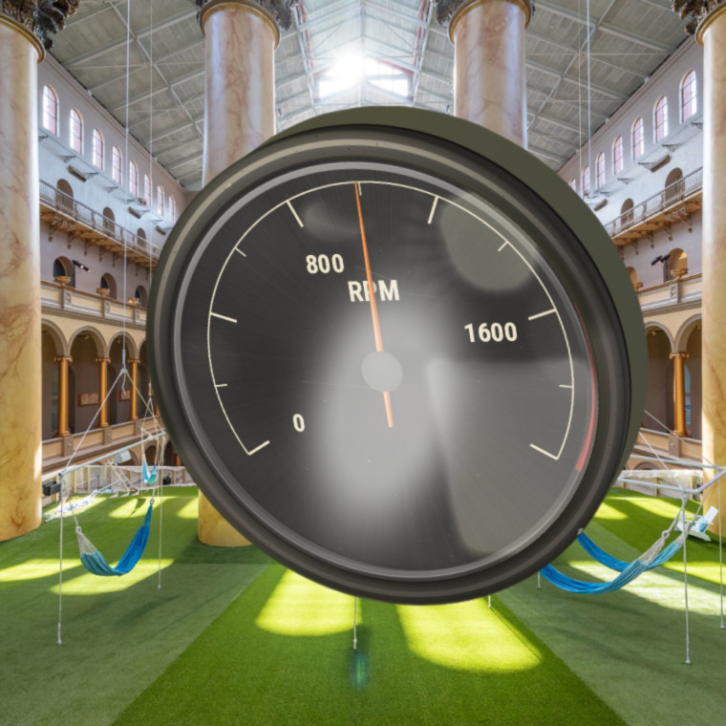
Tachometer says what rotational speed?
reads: 1000 rpm
